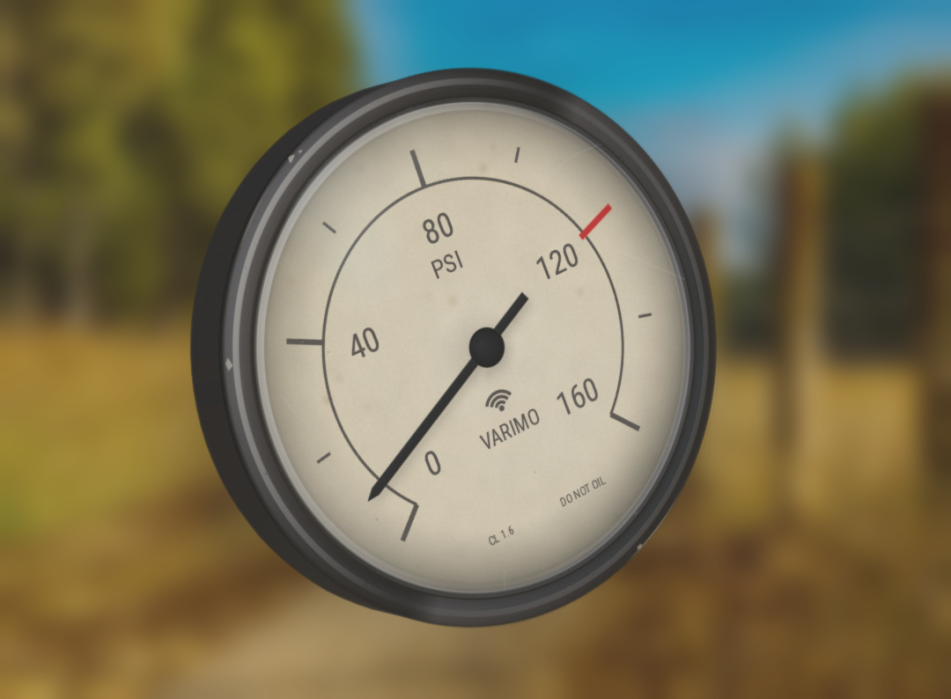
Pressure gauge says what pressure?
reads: 10 psi
